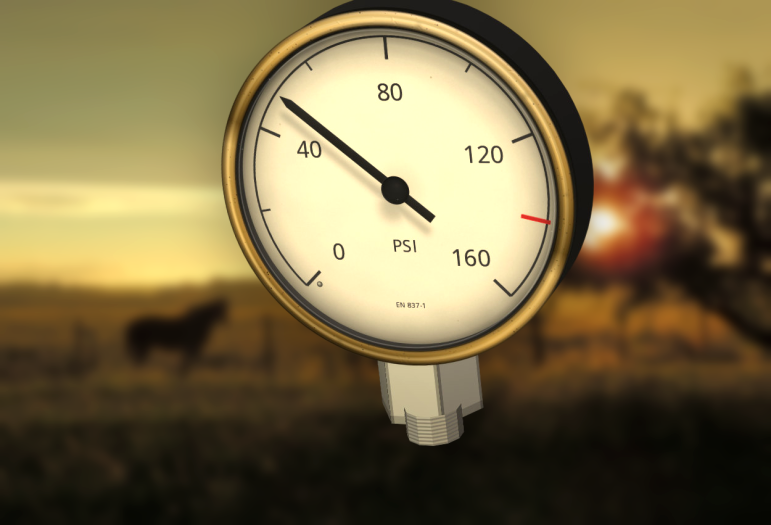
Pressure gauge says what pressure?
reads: 50 psi
